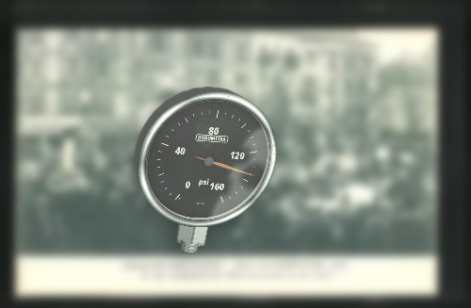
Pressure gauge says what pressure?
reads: 135 psi
